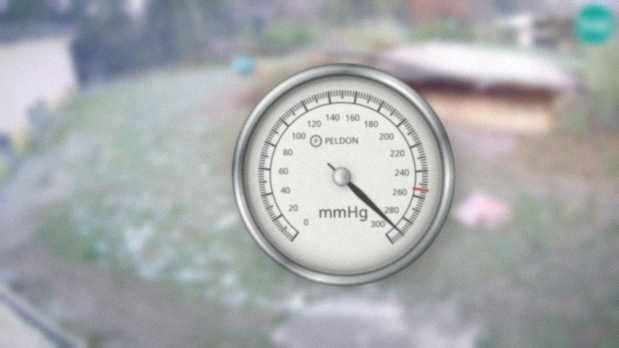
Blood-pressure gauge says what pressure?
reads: 290 mmHg
